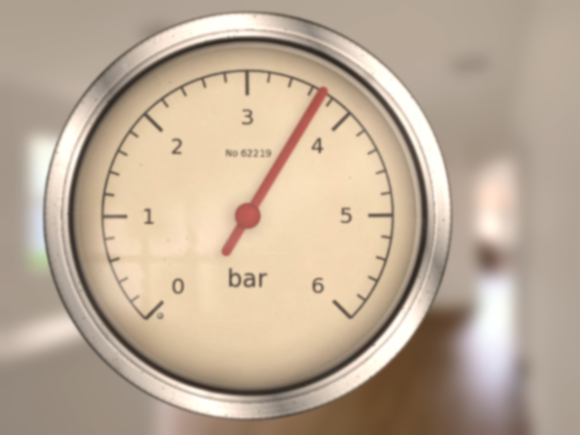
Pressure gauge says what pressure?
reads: 3.7 bar
